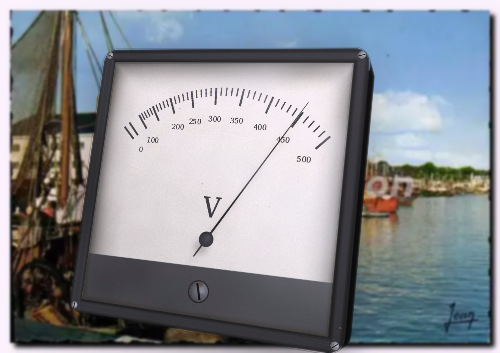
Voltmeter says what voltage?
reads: 450 V
